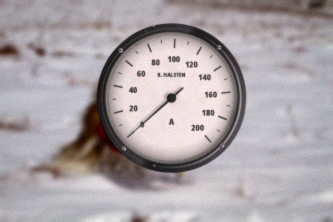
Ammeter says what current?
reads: 0 A
